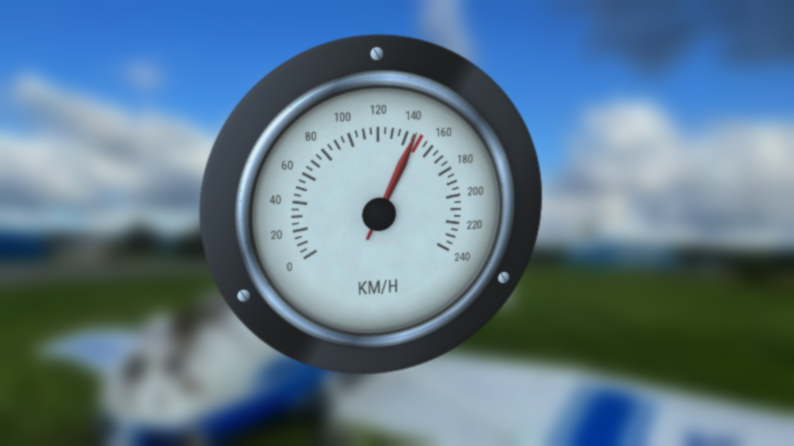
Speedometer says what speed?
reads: 145 km/h
